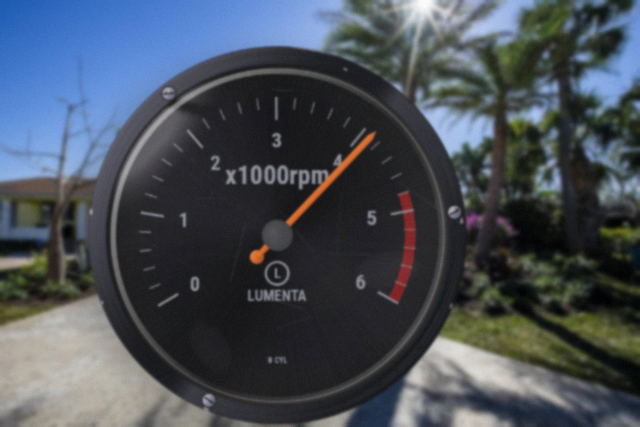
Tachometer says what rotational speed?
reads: 4100 rpm
